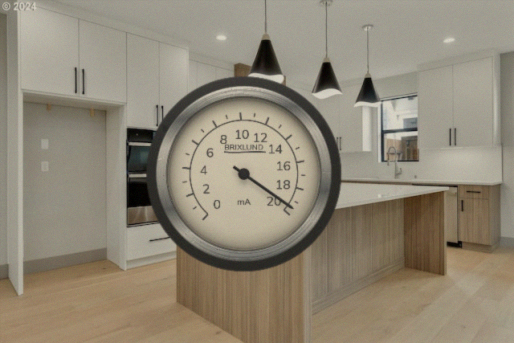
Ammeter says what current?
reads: 19.5 mA
